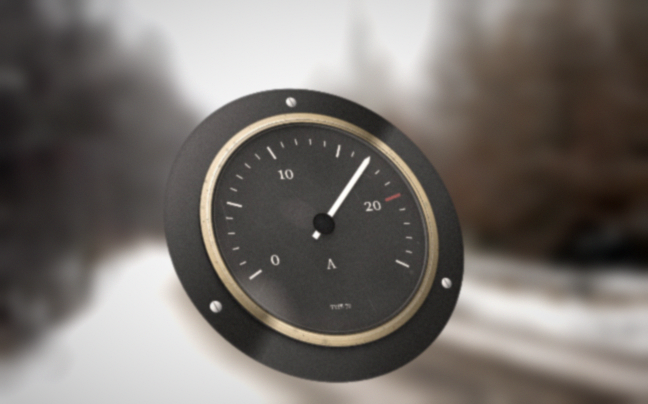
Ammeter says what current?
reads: 17 A
